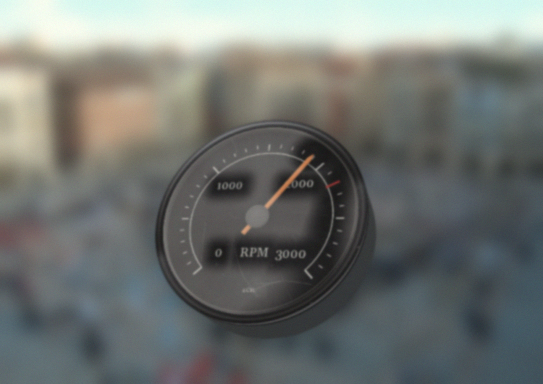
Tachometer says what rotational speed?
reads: 1900 rpm
